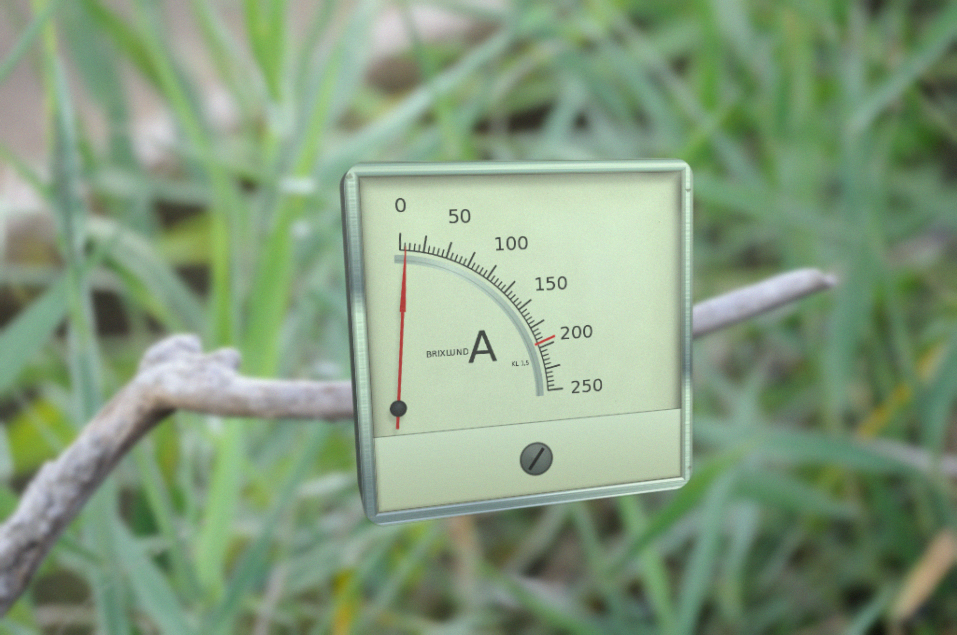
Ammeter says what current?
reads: 5 A
